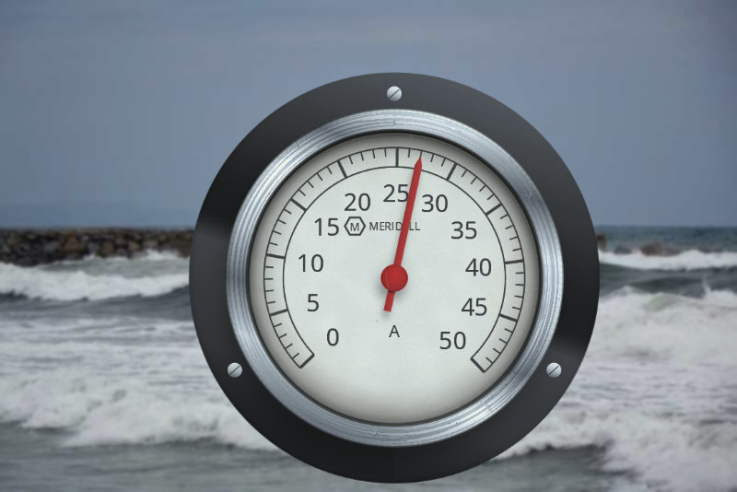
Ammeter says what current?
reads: 27 A
